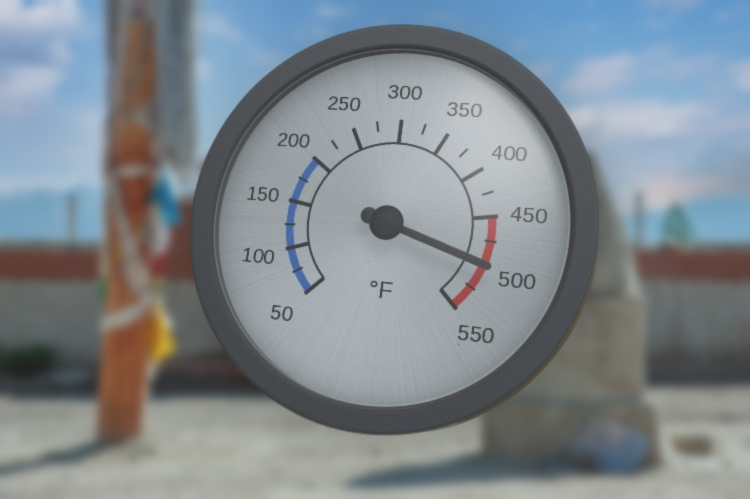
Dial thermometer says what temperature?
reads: 500 °F
